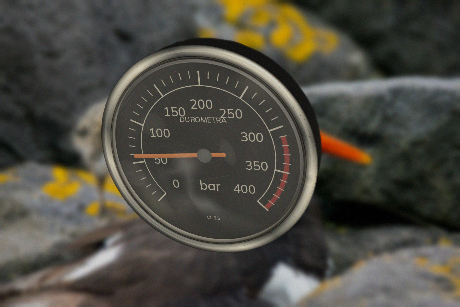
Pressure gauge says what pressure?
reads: 60 bar
